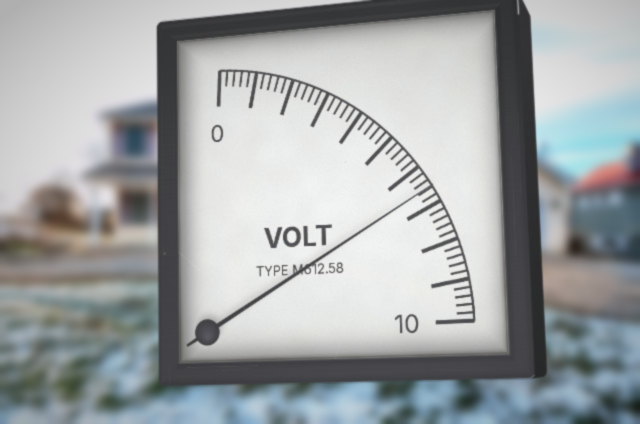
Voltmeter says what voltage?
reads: 6.6 V
